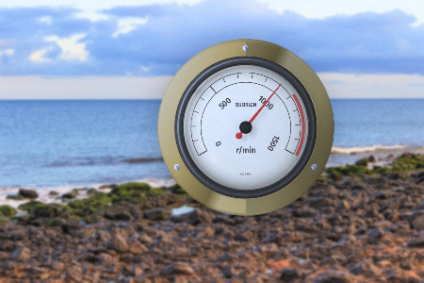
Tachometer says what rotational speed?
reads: 1000 rpm
